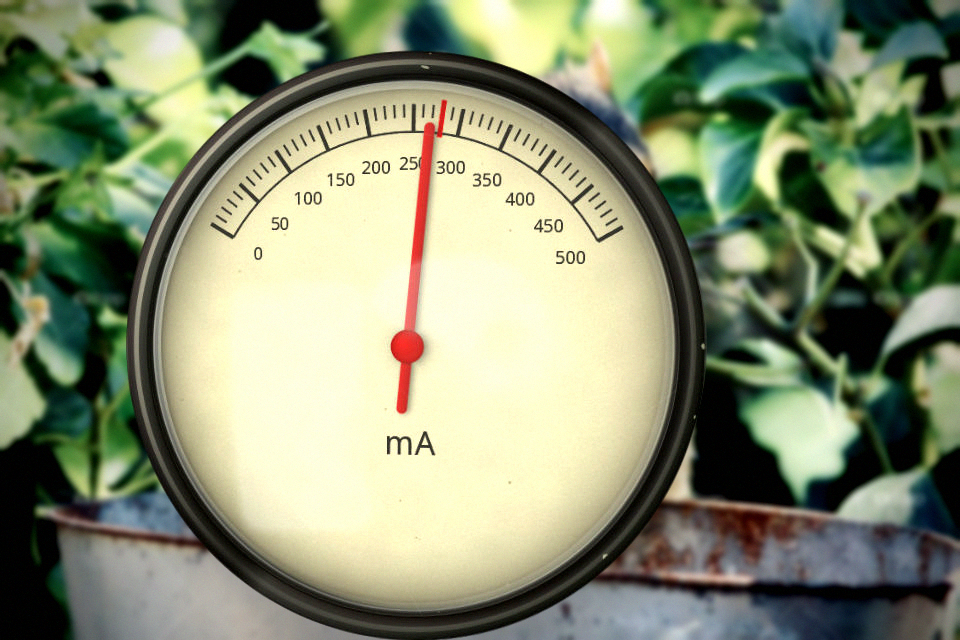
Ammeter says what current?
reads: 270 mA
